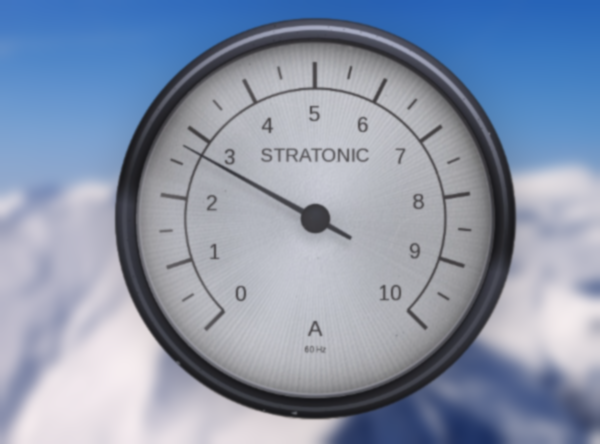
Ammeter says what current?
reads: 2.75 A
